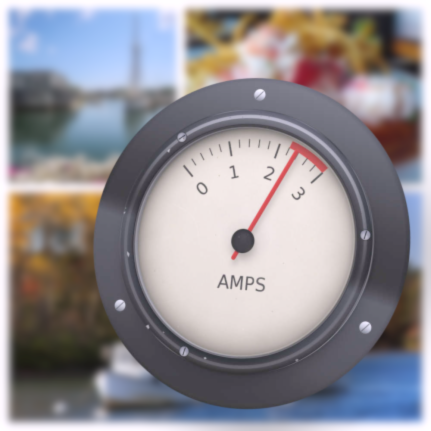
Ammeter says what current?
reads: 2.4 A
